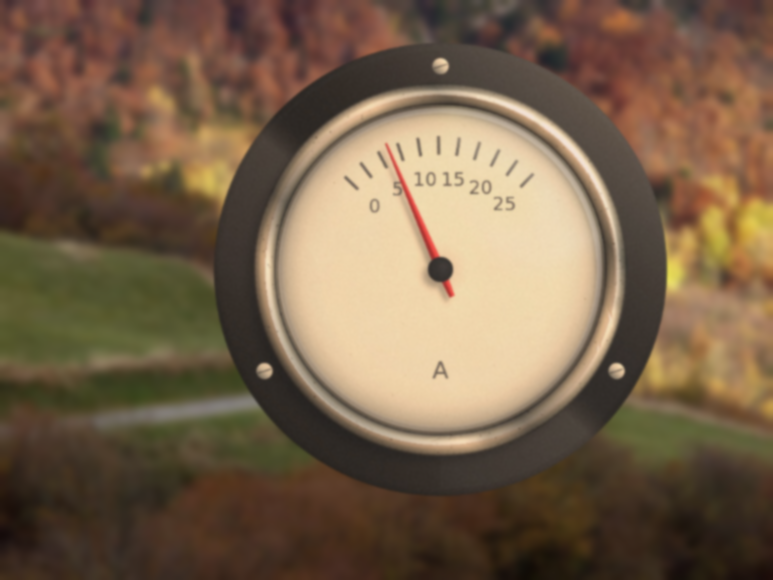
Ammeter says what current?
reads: 6.25 A
